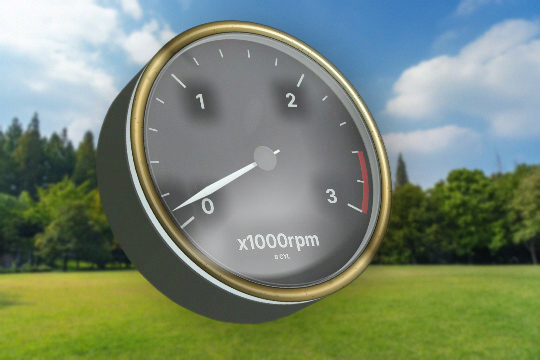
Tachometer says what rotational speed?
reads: 100 rpm
